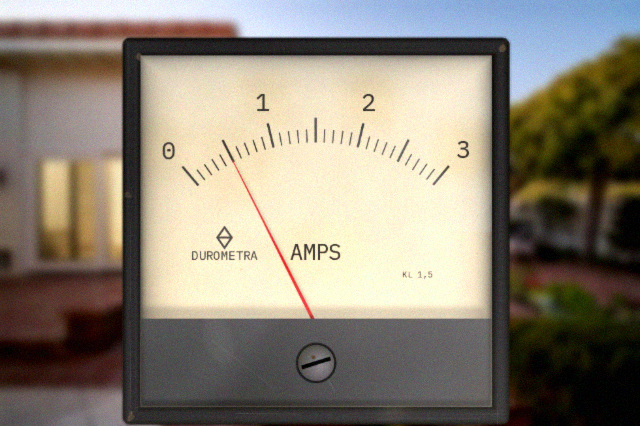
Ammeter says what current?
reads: 0.5 A
